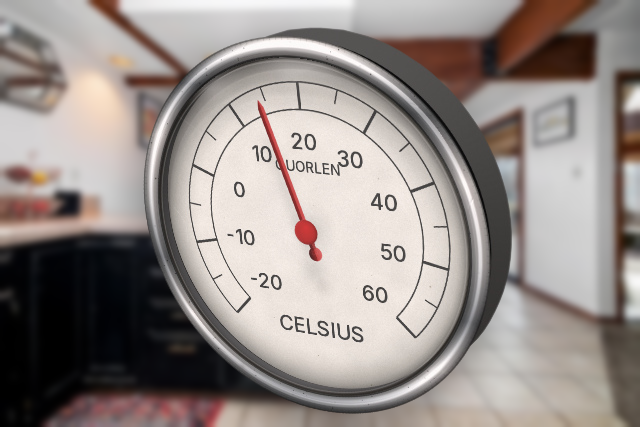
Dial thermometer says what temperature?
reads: 15 °C
